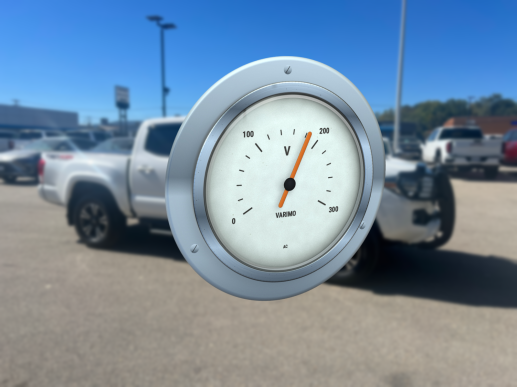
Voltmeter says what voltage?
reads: 180 V
